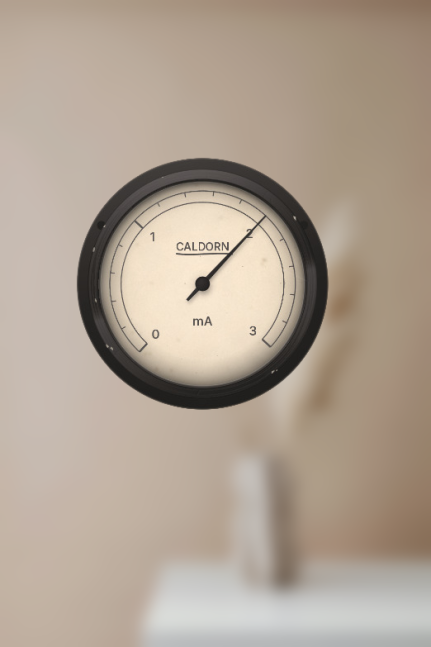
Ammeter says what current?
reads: 2 mA
